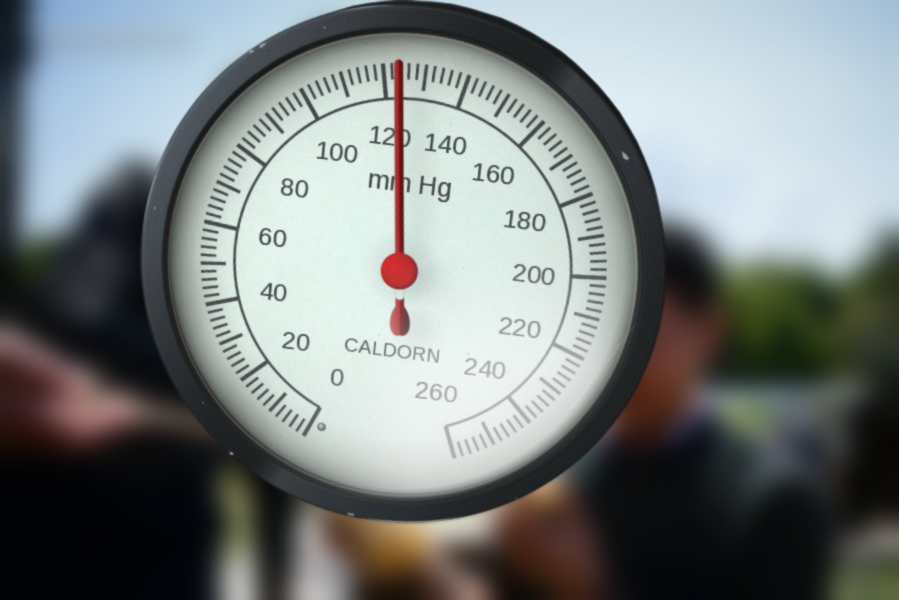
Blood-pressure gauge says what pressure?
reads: 124 mmHg
